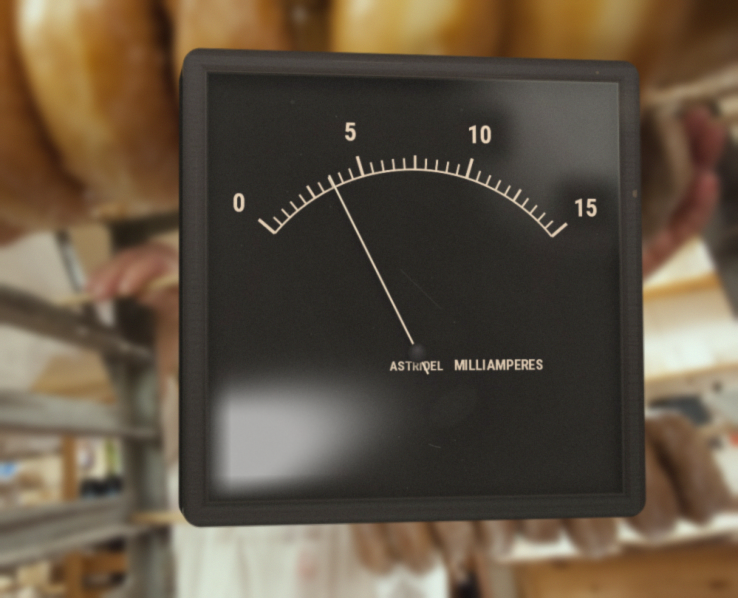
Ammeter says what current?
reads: 3.5 mA
